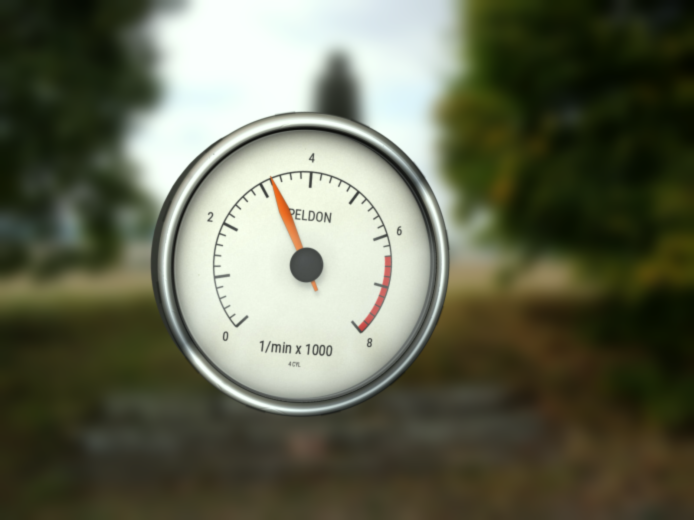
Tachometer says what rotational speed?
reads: 3200 rpm
